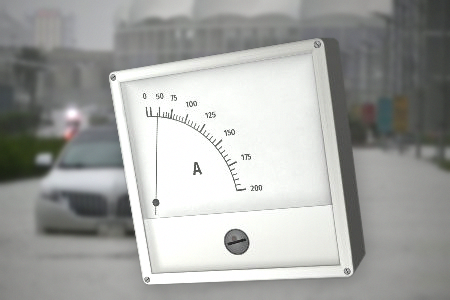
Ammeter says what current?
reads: 50 A
